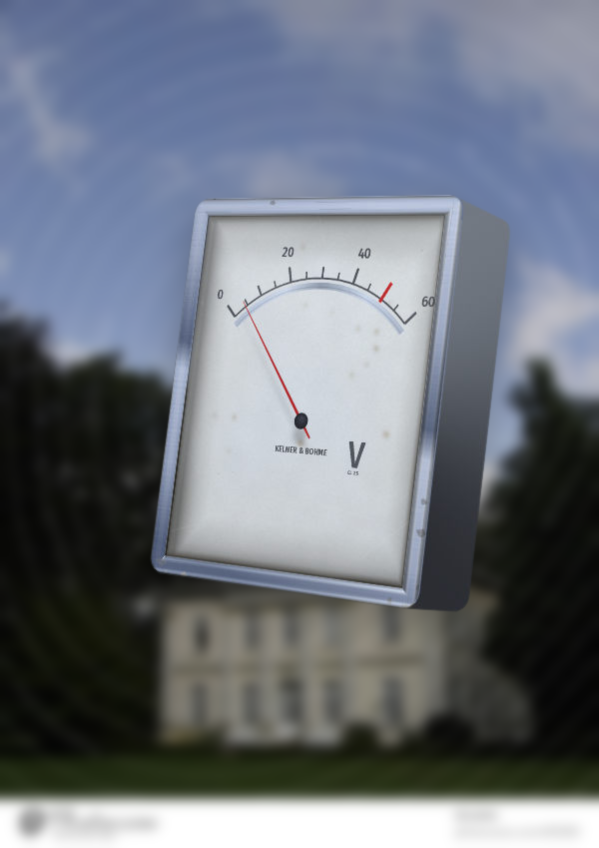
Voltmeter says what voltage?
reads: 5 V
